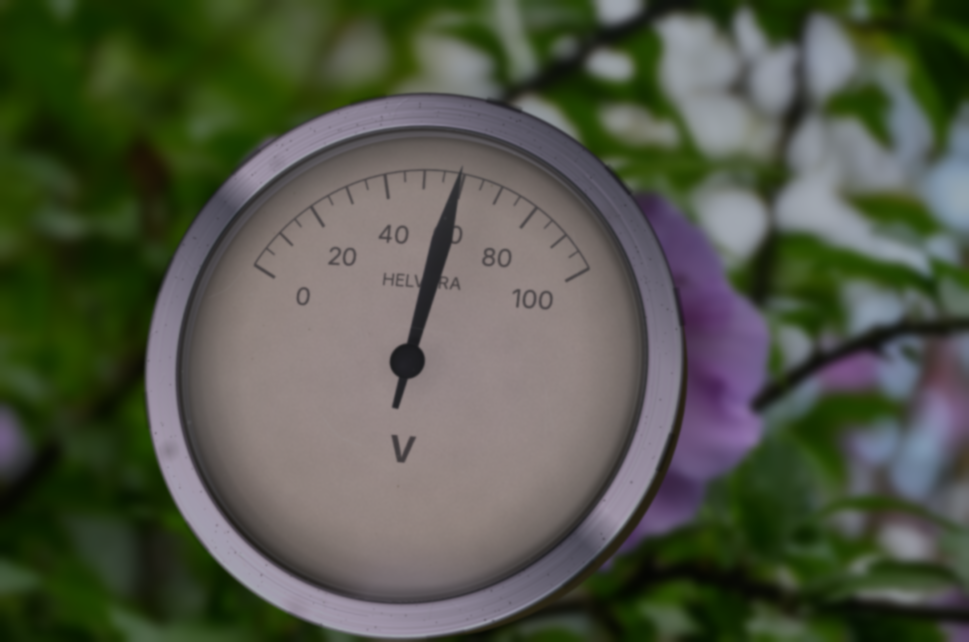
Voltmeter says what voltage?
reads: 60 V
